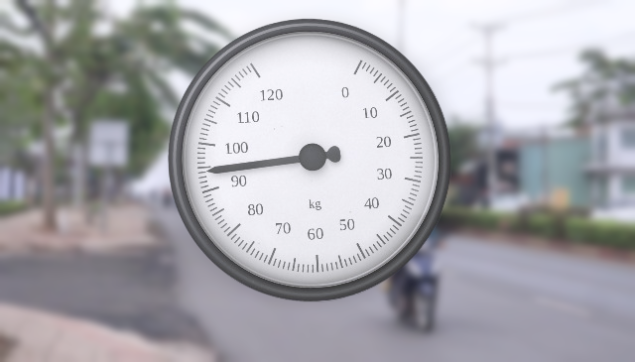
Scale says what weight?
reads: 94 kg
